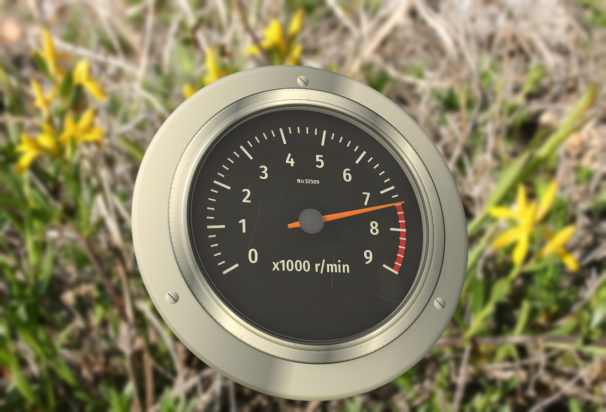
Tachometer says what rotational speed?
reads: 7400 rpm
